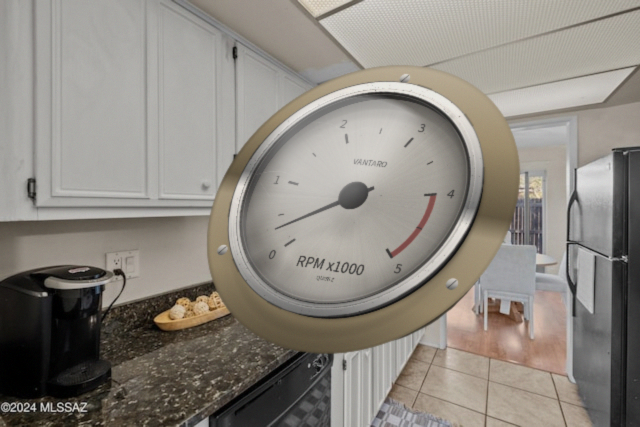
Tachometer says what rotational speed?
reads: 250 rpm
